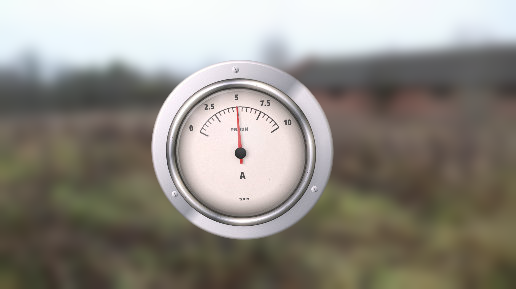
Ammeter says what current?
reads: 5 A
